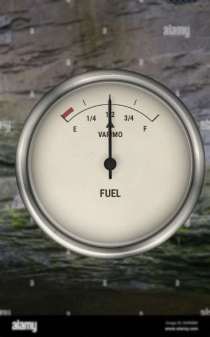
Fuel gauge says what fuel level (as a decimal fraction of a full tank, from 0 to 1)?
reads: 0.5
